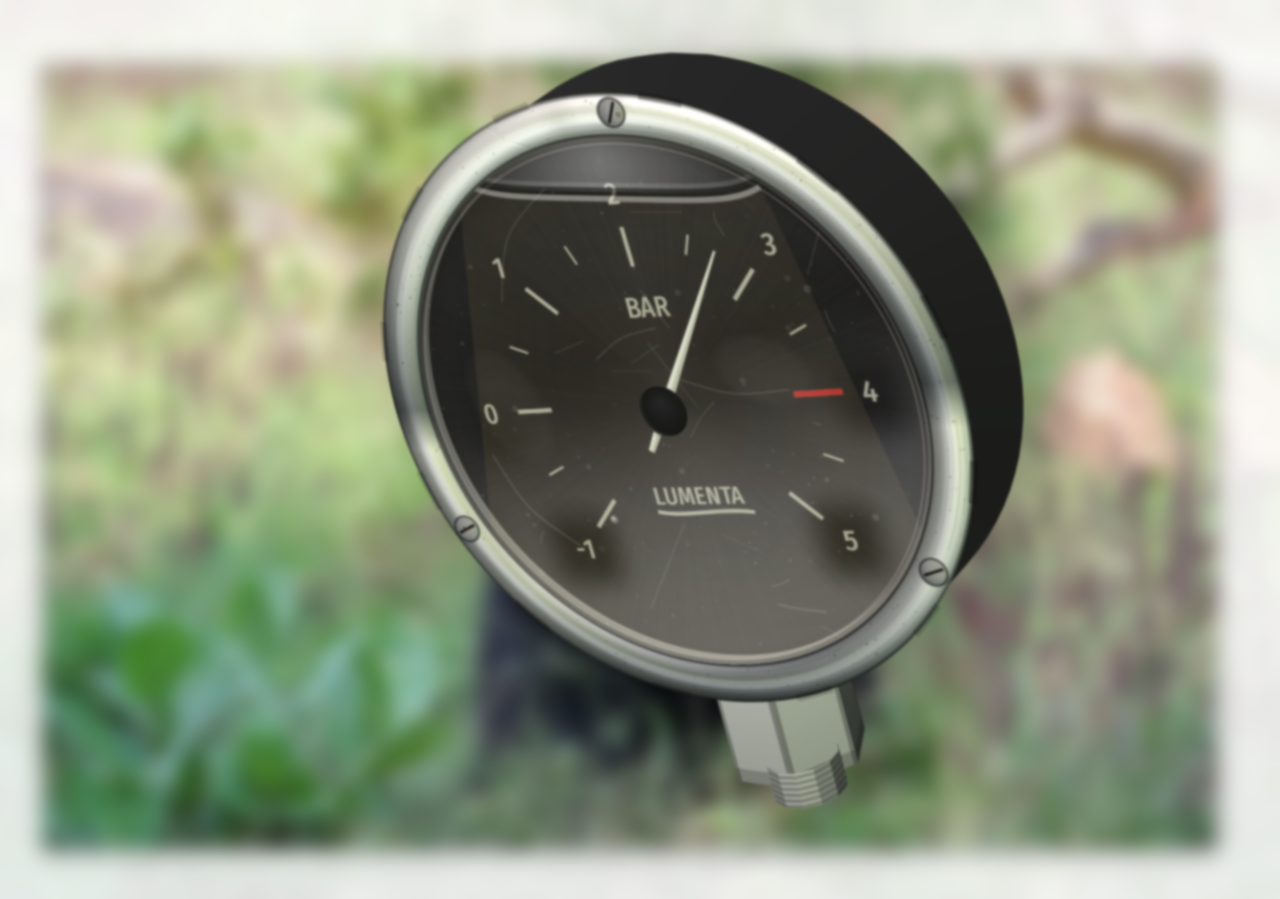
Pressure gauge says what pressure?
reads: 2.75 bar
